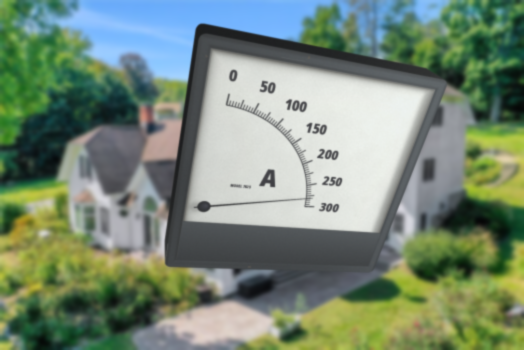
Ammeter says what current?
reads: 275 A
